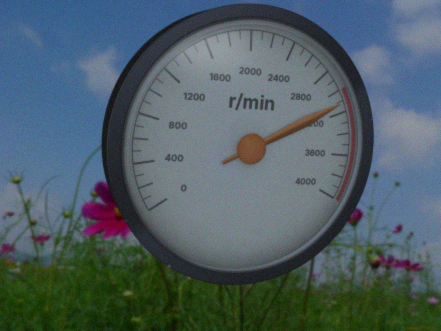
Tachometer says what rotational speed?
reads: 3100 rpm
